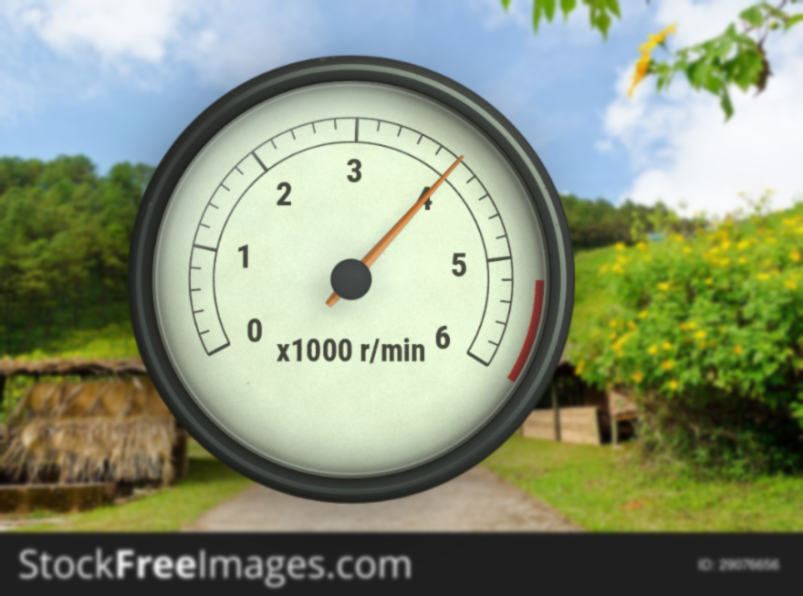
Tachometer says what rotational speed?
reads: 4000 rpm
